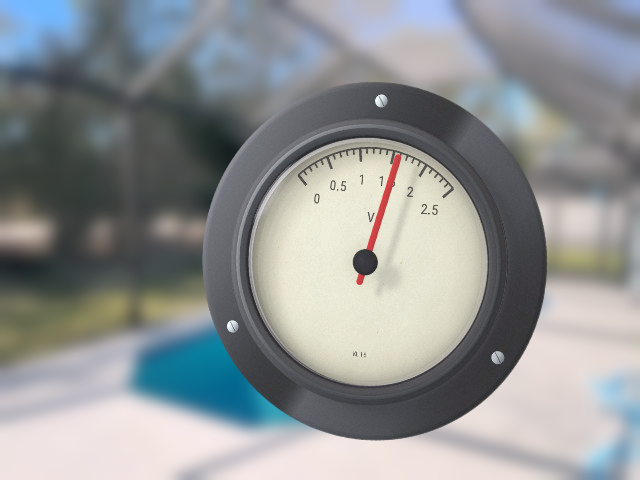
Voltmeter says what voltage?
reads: 1.6 V
